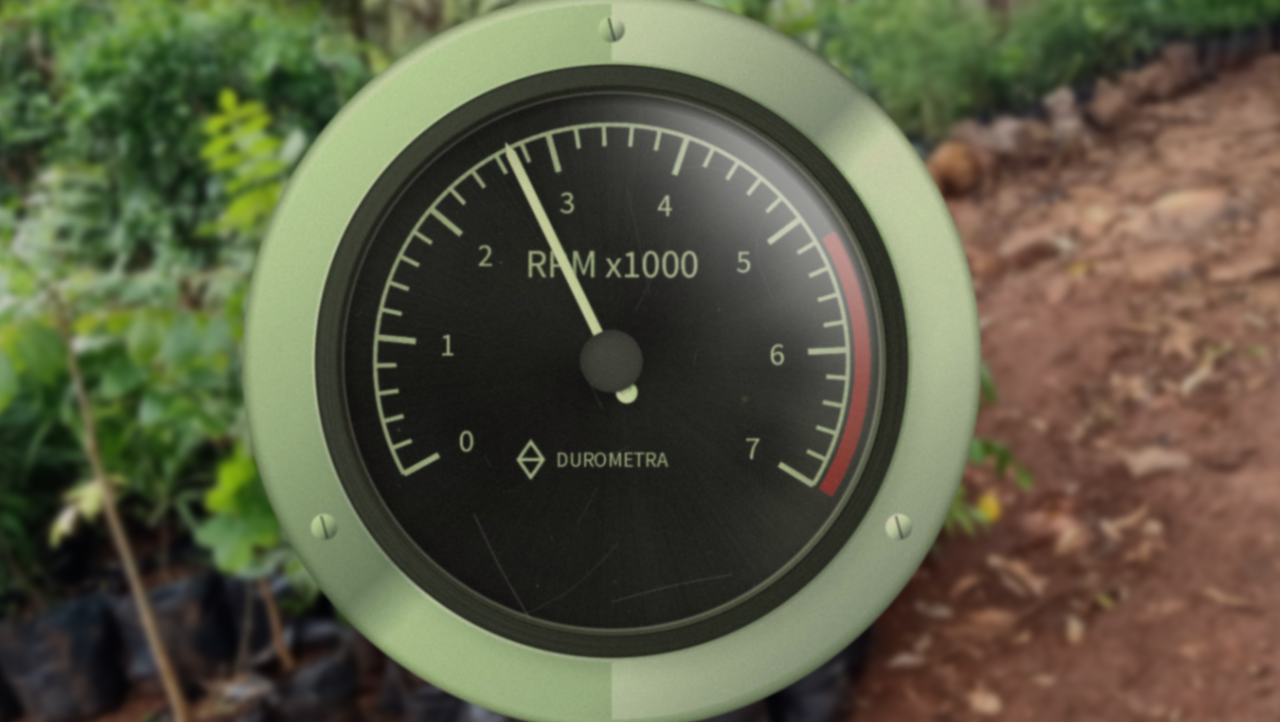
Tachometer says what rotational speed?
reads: 2700 rpm
